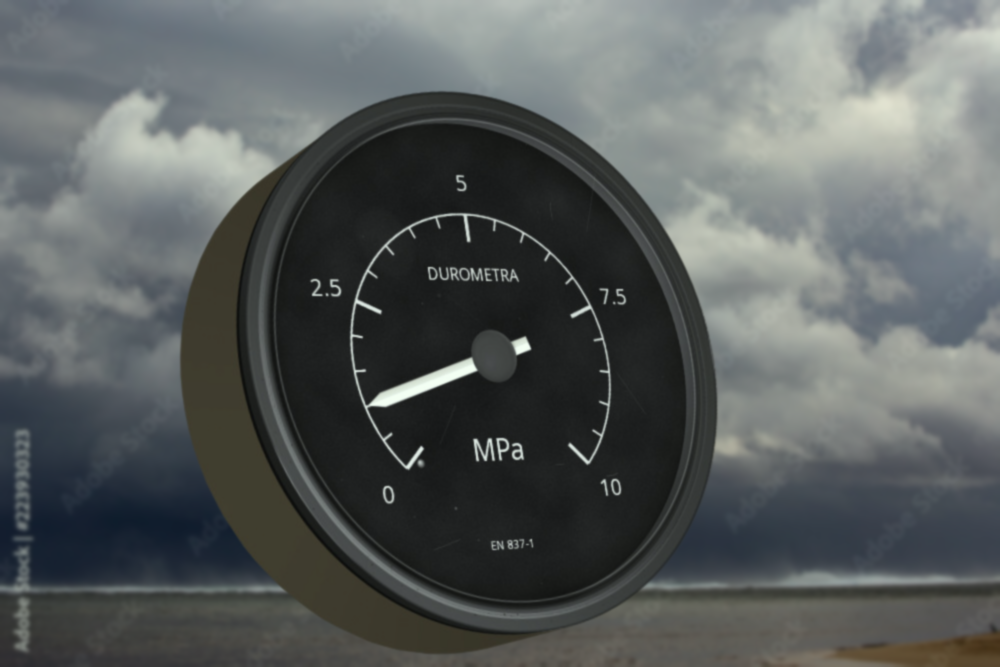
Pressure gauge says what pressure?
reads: 1 MPa
